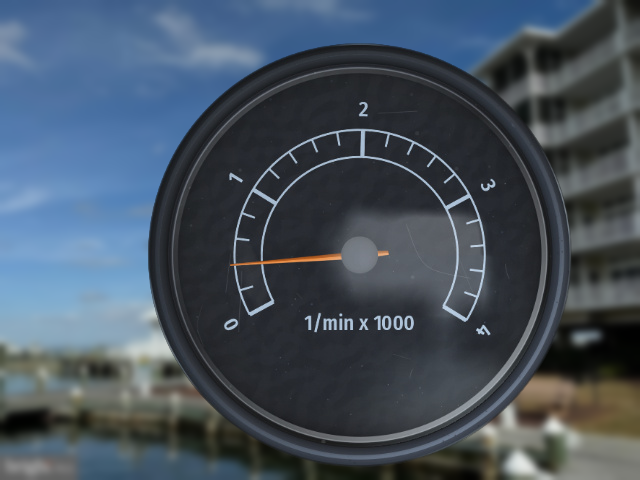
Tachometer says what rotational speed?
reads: 400 rpm
